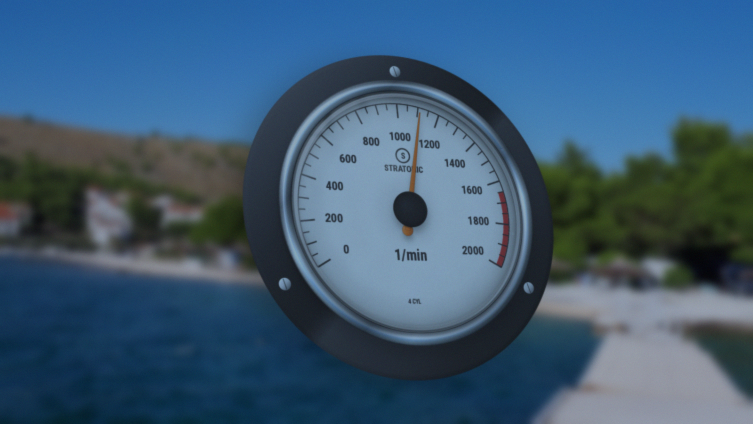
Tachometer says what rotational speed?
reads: 1100 rpm
